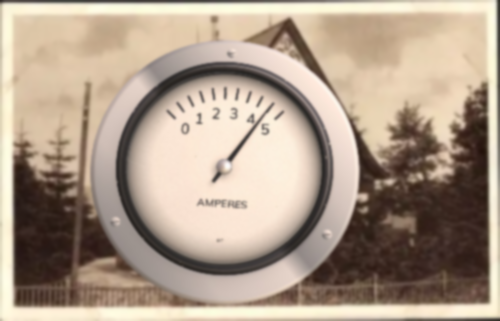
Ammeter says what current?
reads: 4.5 A
